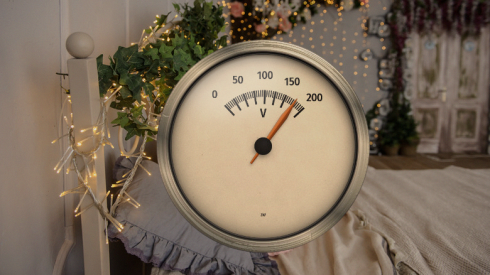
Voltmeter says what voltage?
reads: 175 V
